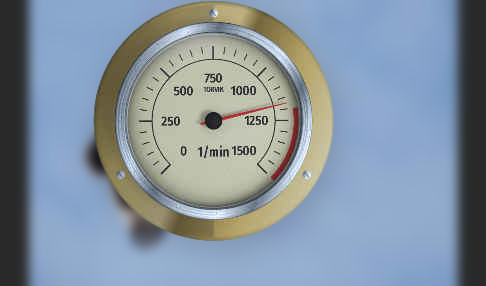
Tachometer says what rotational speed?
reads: 1175 rpm
